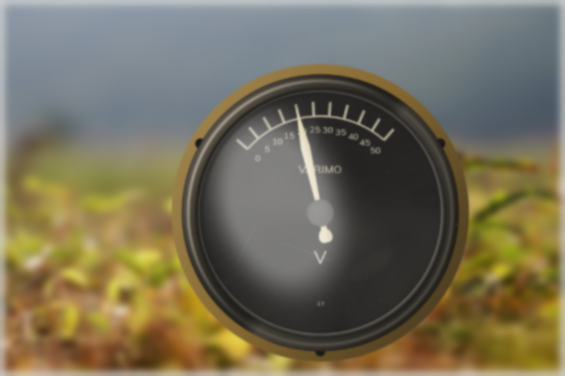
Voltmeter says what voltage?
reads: 20 V
